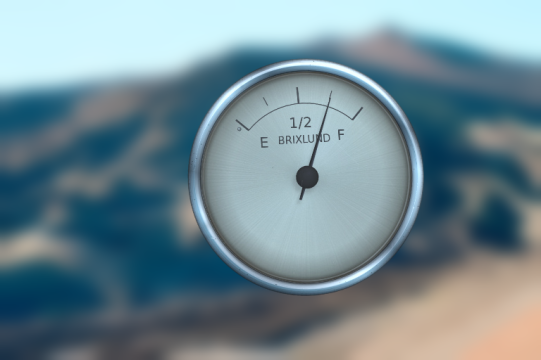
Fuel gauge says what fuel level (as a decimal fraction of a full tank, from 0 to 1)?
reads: 0.75
